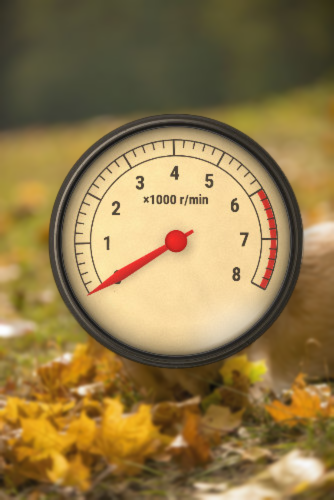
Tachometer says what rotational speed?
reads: 0 rpm
